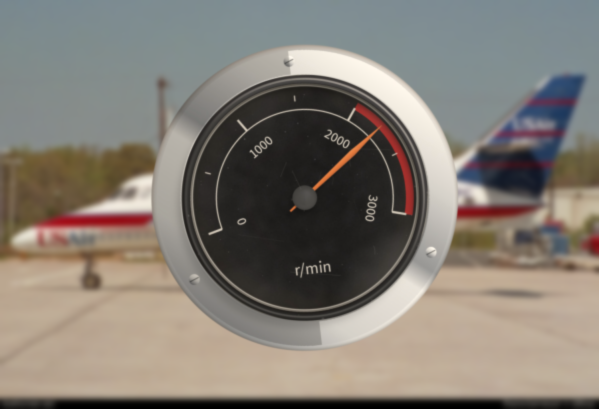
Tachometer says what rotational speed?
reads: 2250 rpm
